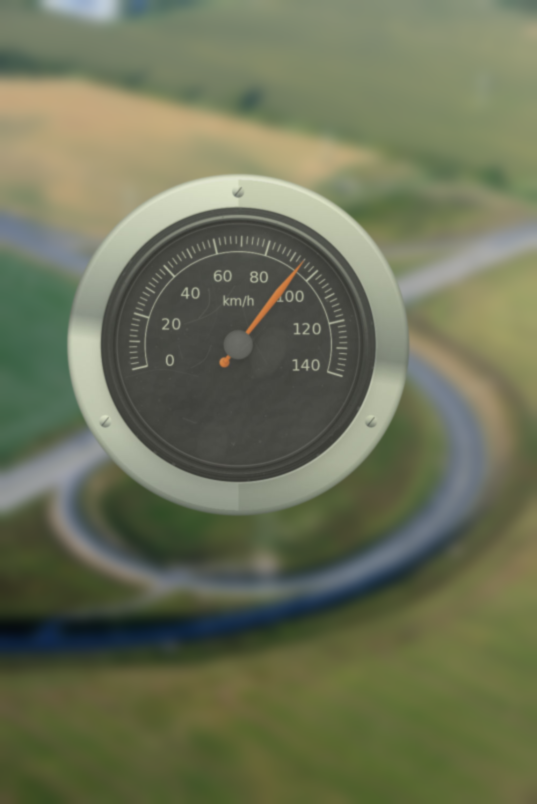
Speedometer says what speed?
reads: 94 km/h
